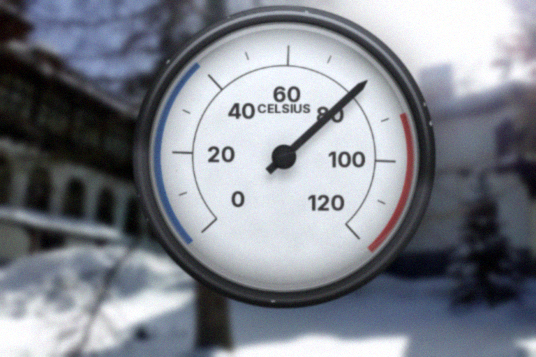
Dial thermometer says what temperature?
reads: 80 °C
